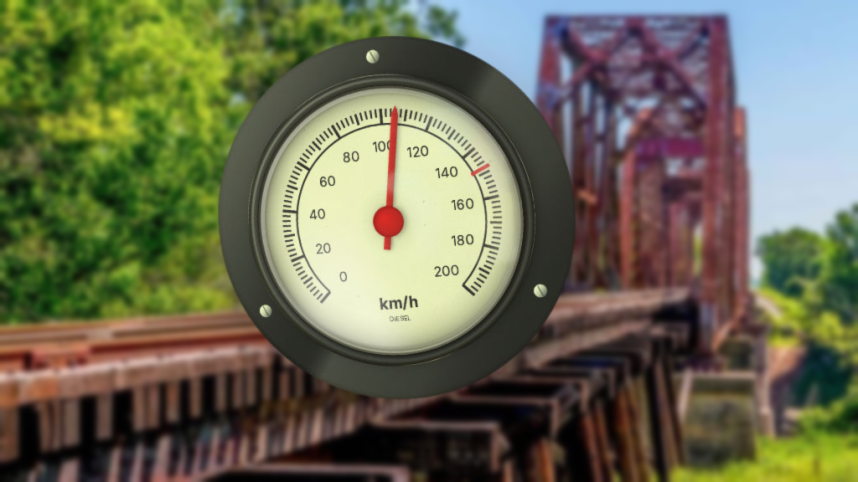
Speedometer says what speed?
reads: 106 km/h
